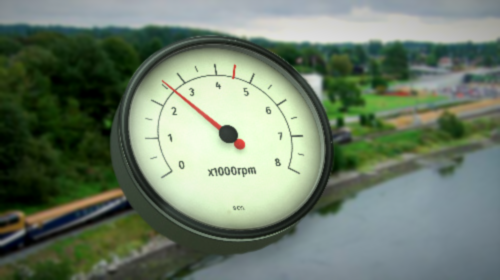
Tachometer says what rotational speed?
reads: 2500 rpm
